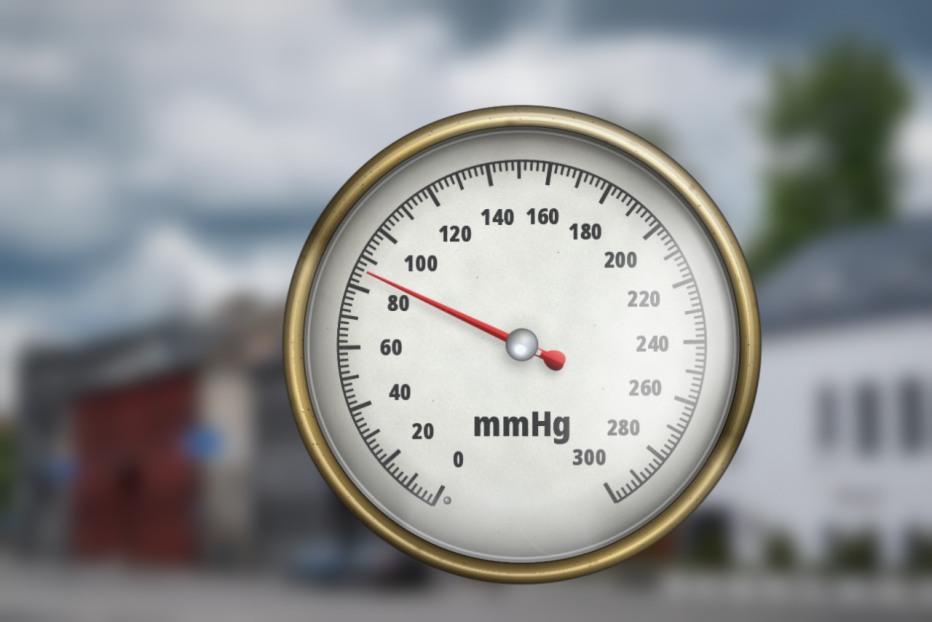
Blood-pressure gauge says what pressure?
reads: 86 mmHg
